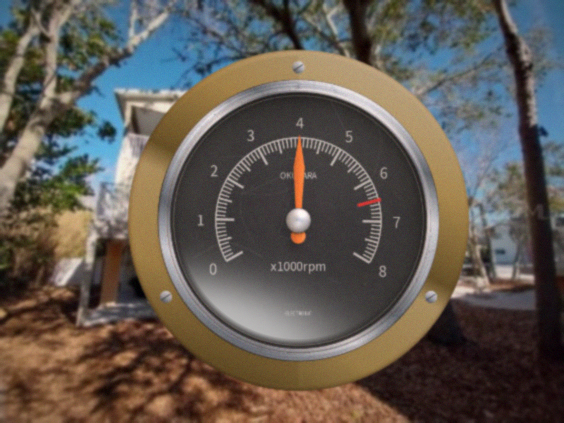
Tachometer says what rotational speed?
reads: 4000 rpm
